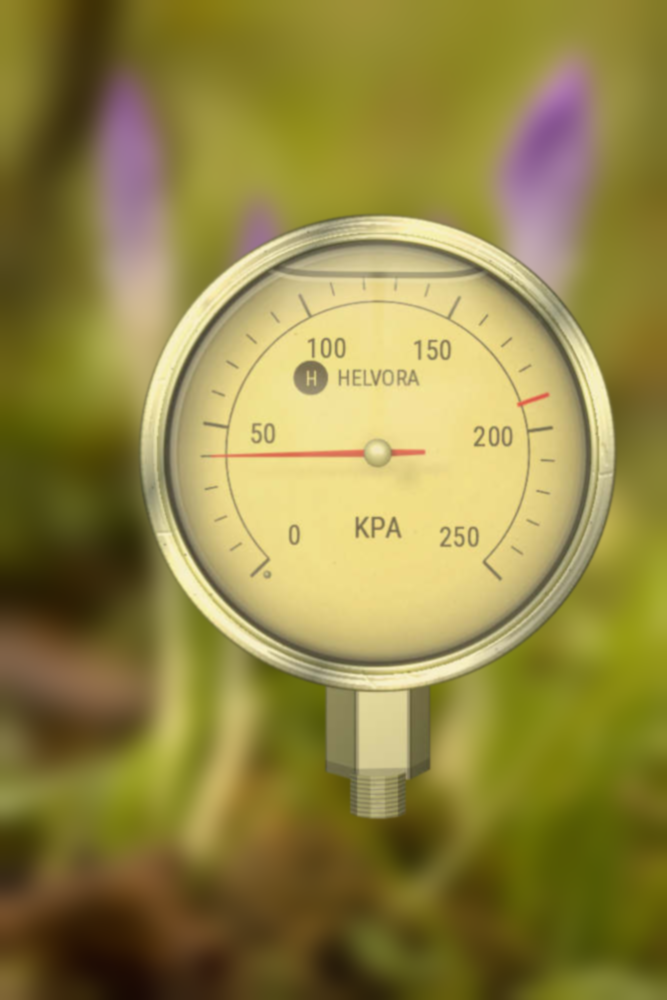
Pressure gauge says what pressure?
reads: 40 kPa
